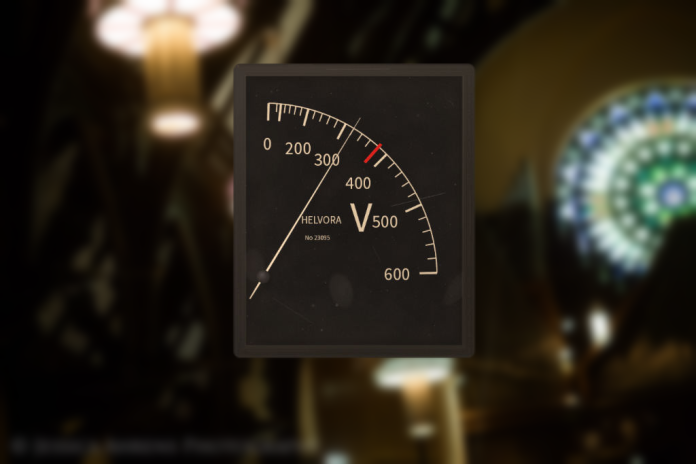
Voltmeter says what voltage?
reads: 320 V
